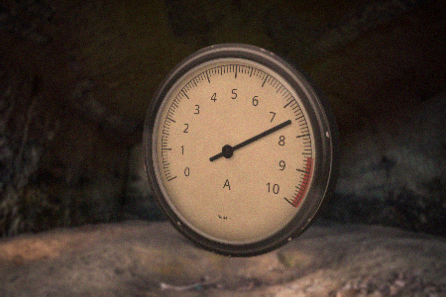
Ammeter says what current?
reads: 7.5 A
